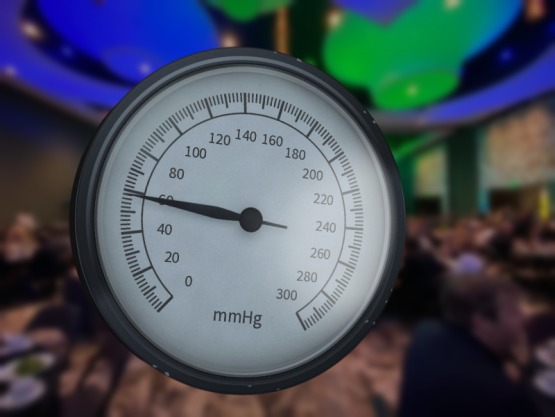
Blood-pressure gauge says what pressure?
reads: 58 mmHg
